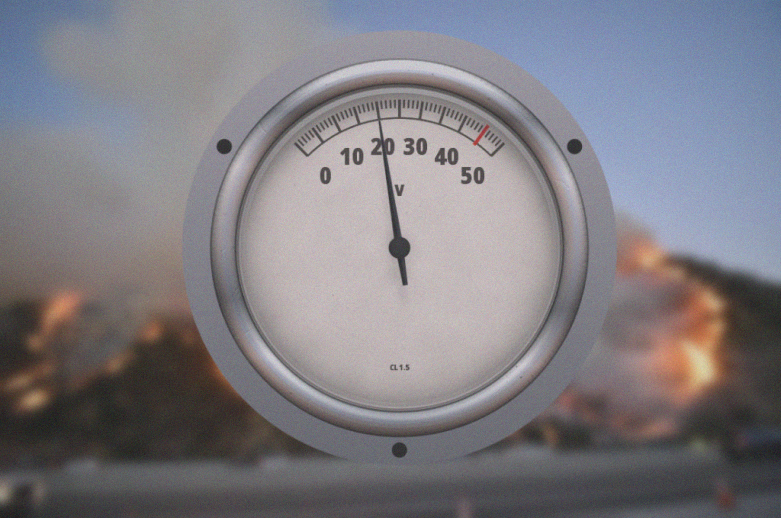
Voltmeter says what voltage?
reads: 20 V
